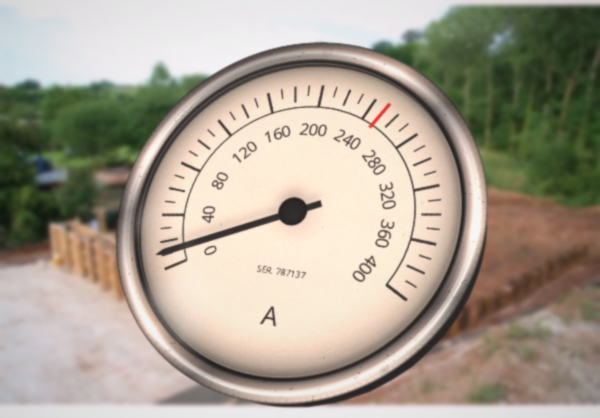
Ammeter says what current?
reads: 10 A
